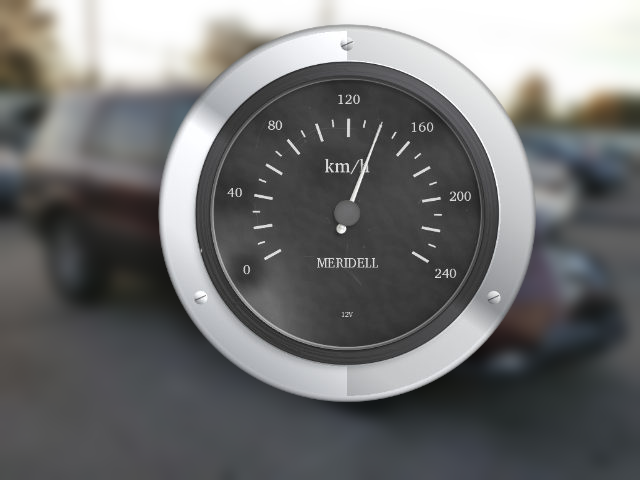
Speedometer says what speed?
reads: 140 km/h
